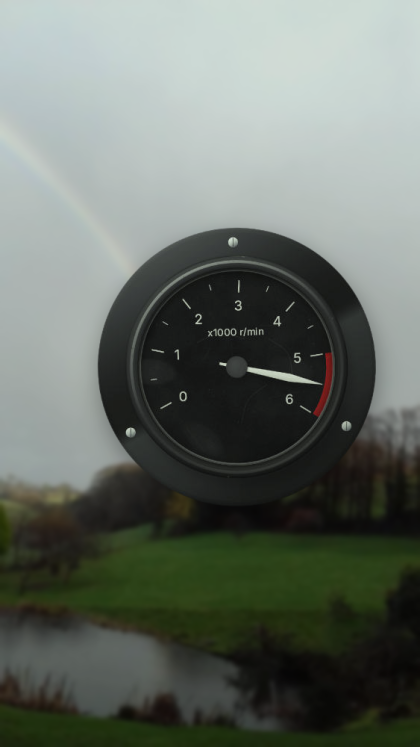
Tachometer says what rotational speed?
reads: 5500 rpm
